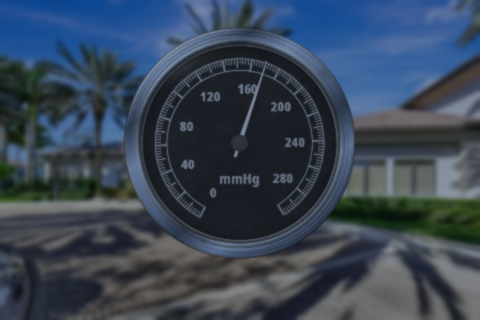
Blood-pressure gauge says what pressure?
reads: 170 mmHg
